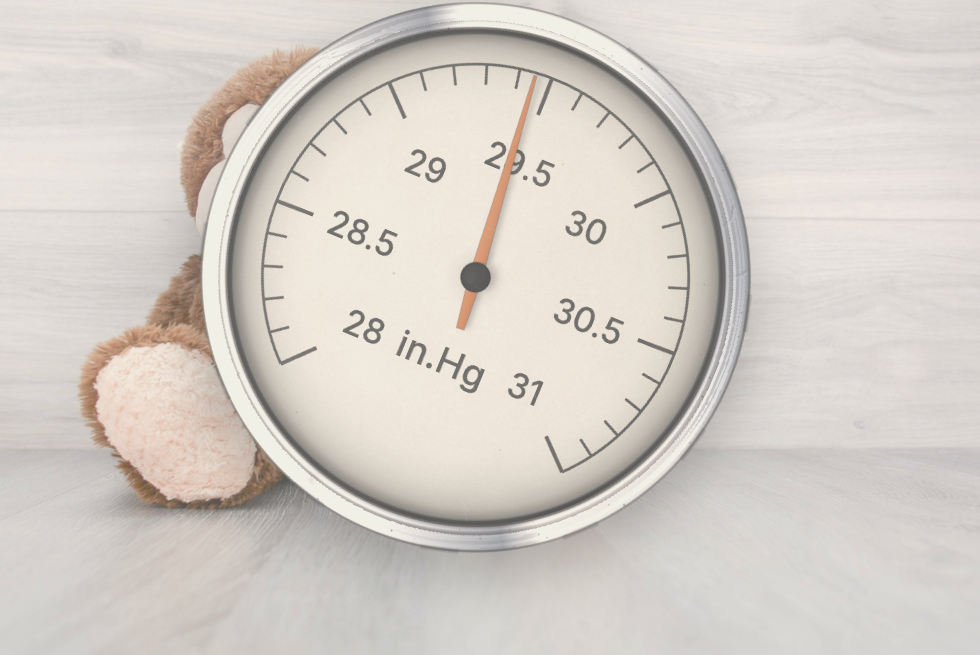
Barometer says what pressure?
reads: 29.45 inHg
